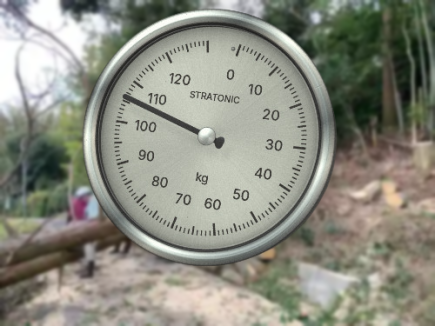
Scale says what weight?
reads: 106 kg
